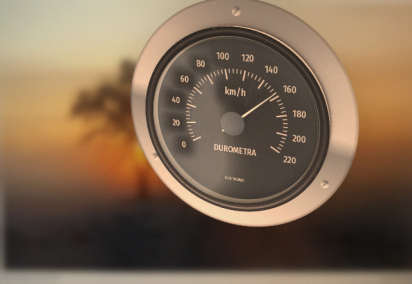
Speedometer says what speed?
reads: 156 km/h
